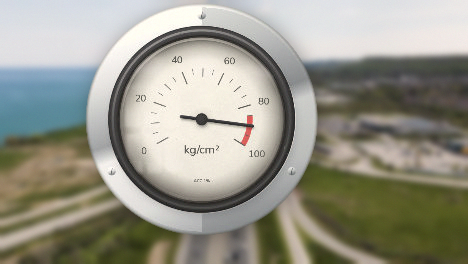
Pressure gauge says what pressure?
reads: 90 kg/cm²
